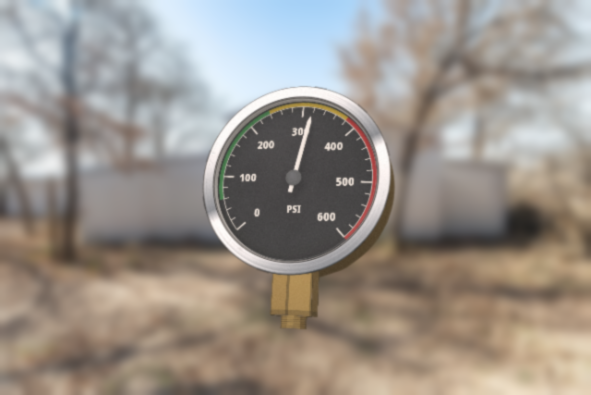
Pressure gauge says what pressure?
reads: 320 psi
